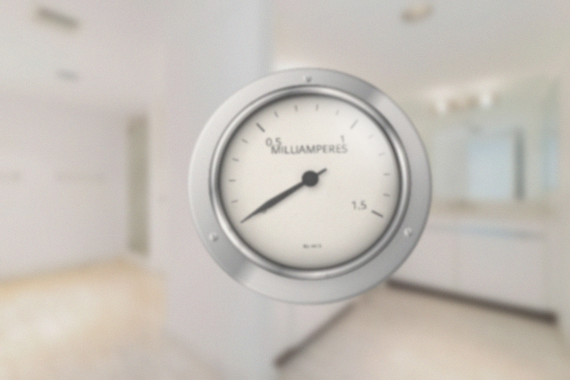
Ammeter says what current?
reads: 0 mA
